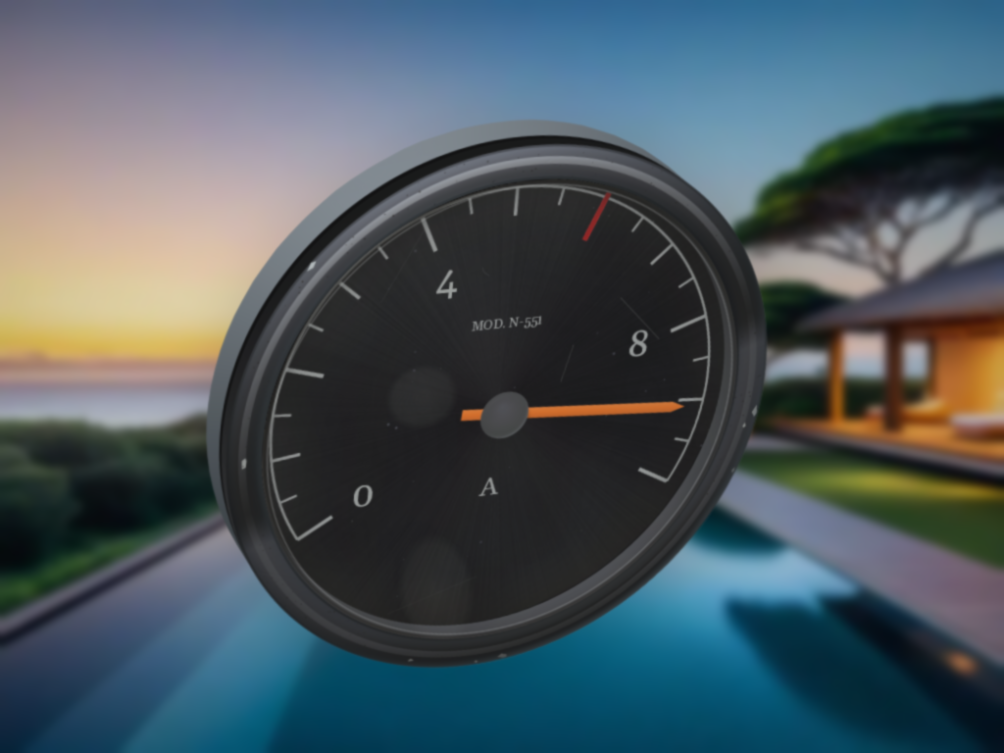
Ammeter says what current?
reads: 9 A
